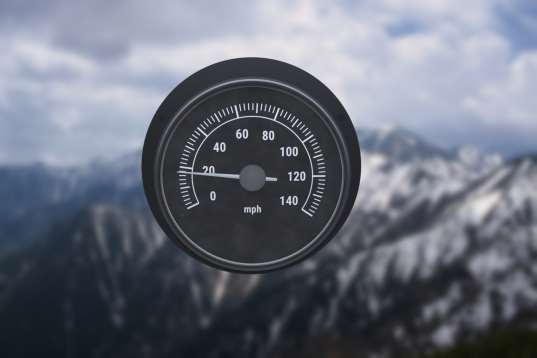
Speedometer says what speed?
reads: 18 mph
